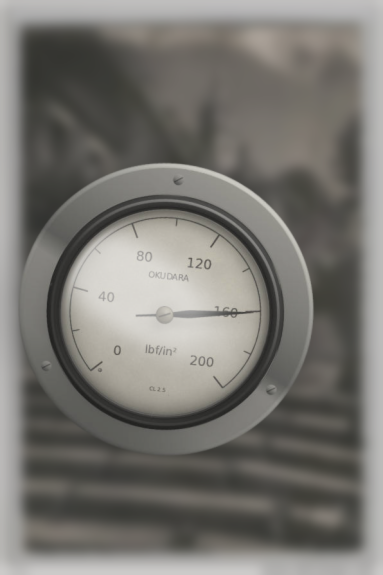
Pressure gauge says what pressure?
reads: 160 psi
